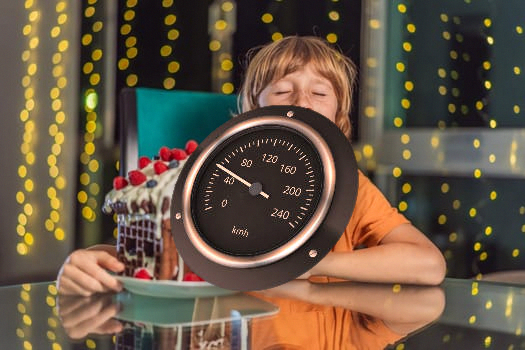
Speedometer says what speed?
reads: 50 km/h
